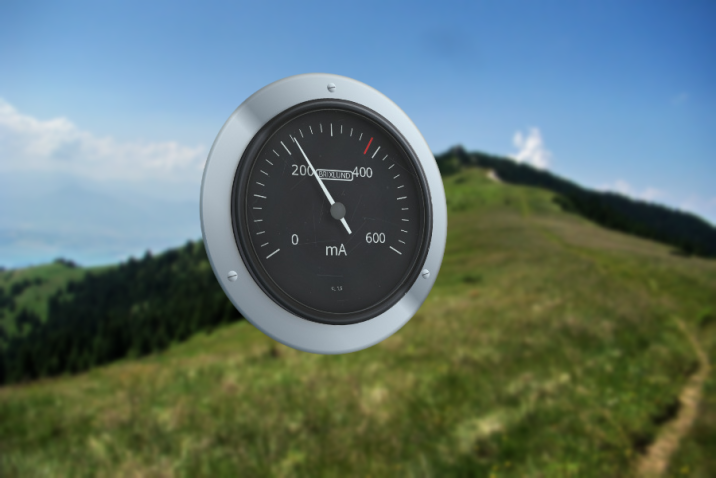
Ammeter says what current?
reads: 220 mA
